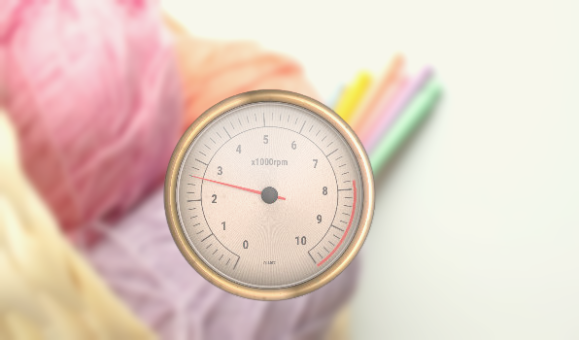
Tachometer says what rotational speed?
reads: 2600 rpm
